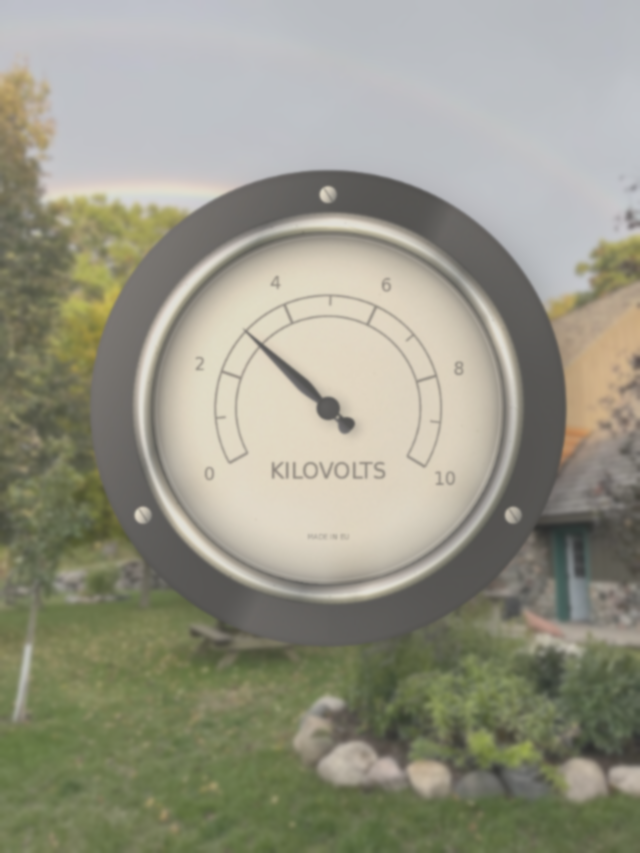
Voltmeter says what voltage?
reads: 3 kV
